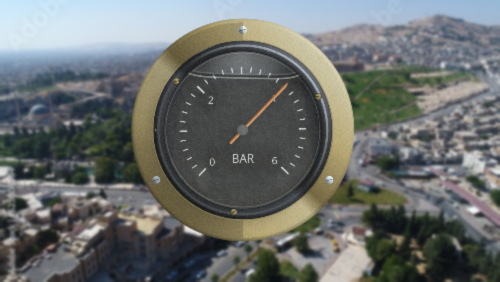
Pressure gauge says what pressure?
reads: 4 bar
